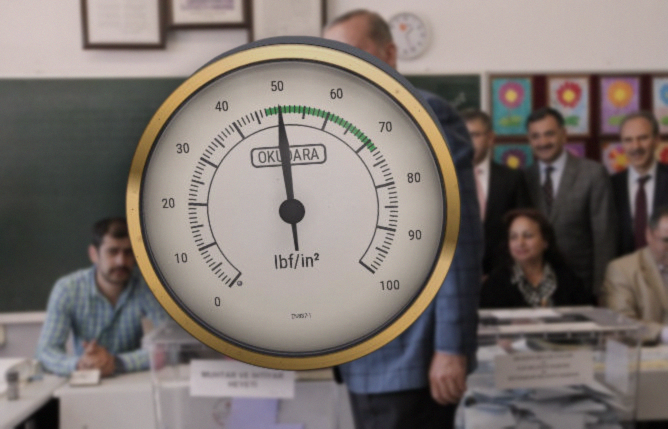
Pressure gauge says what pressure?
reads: 50 psi
